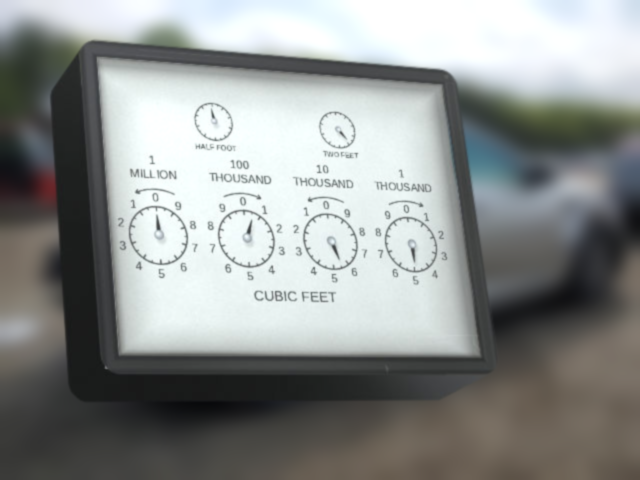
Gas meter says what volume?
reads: 5500 ft³
